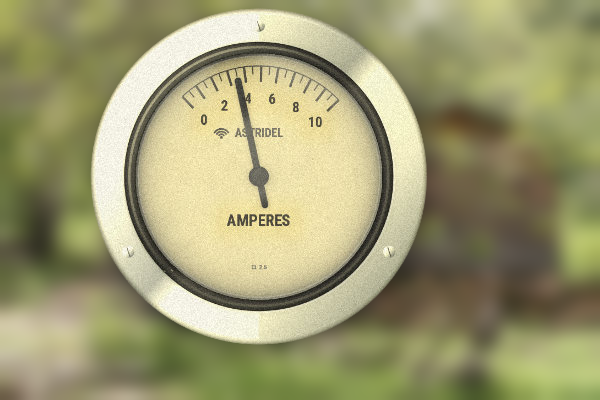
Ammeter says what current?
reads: 3.5 A
